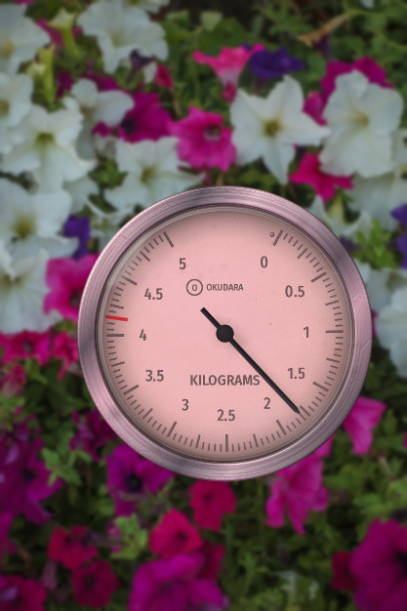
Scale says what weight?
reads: 1.8 kg
